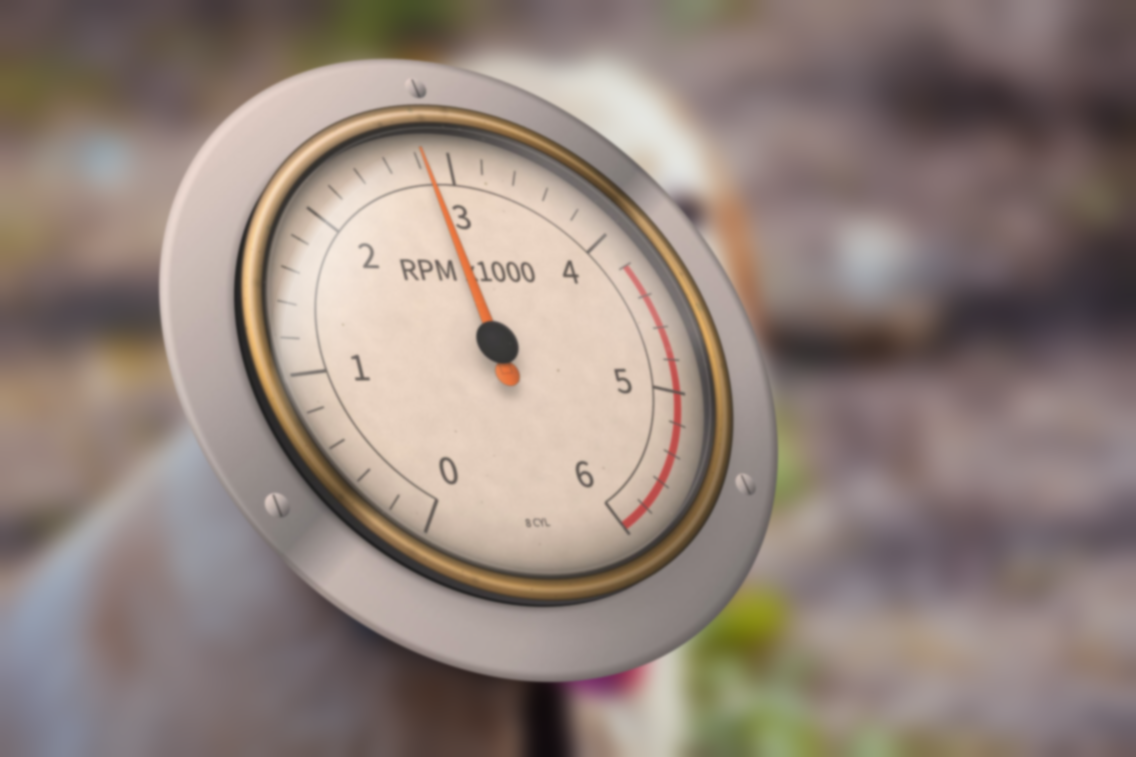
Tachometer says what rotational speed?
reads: 2800 rpm
